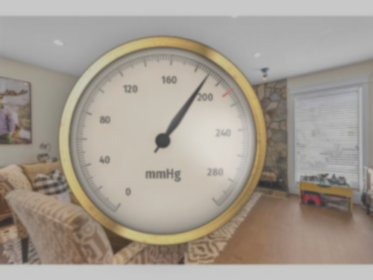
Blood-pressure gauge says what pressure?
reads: 190 mmHg
